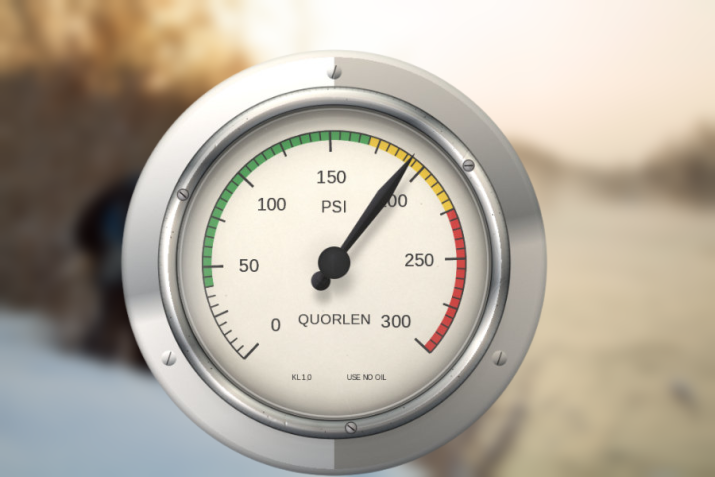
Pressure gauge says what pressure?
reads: 192.5 psi
